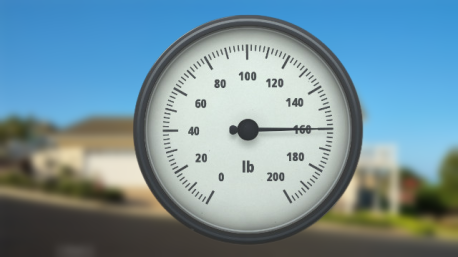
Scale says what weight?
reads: 160 lb
